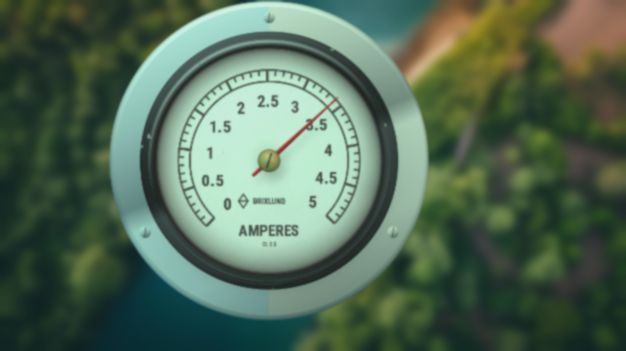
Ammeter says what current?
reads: 3.4 A
